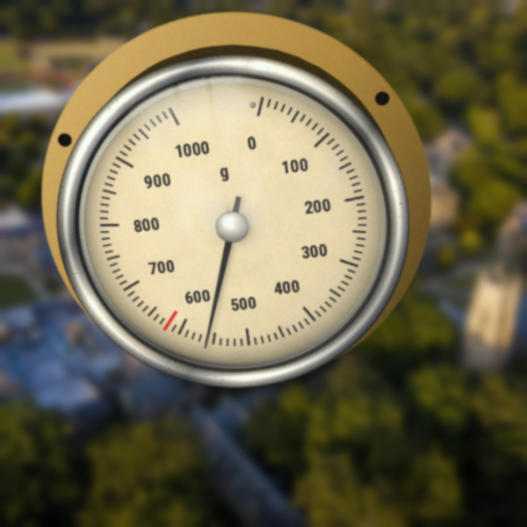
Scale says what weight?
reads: 560 g
